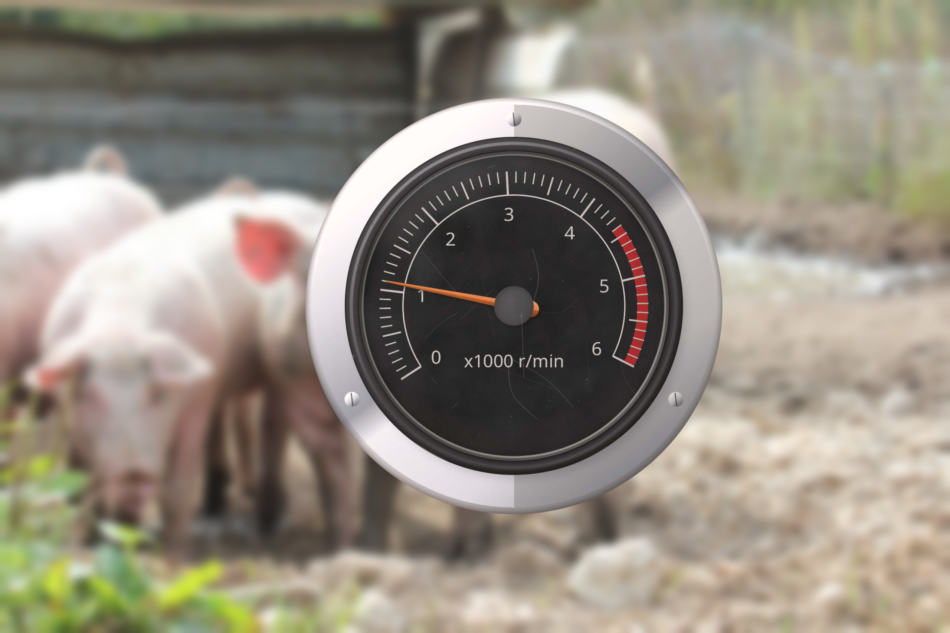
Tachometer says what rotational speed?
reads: 1100 rpm
